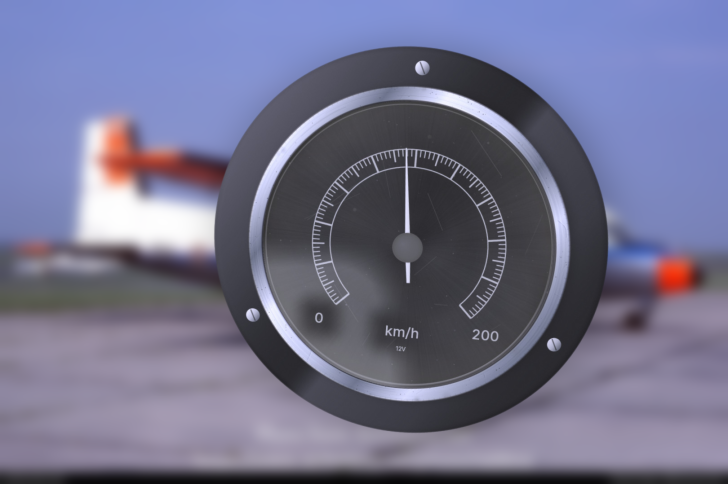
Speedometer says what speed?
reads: 96 km/h
